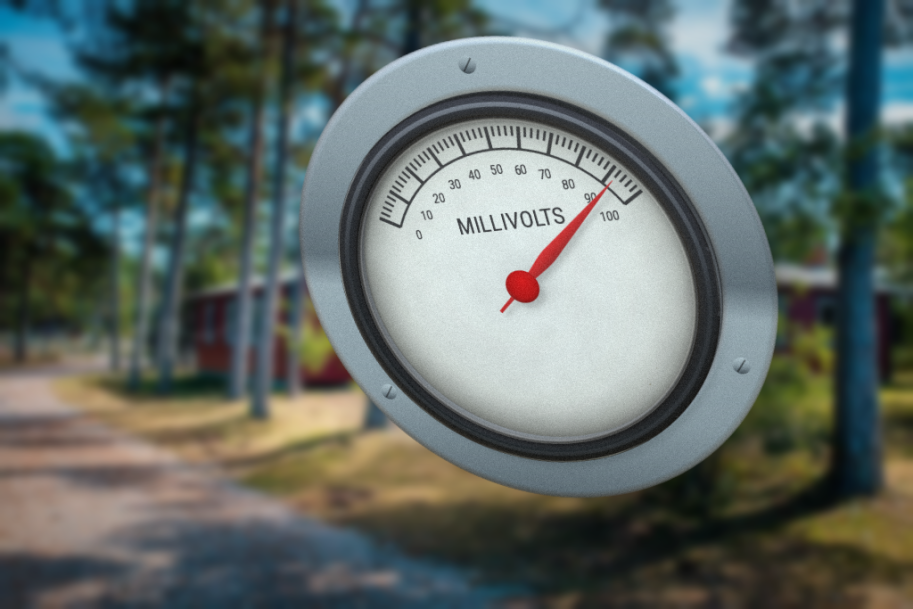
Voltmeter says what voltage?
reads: 92 mV
